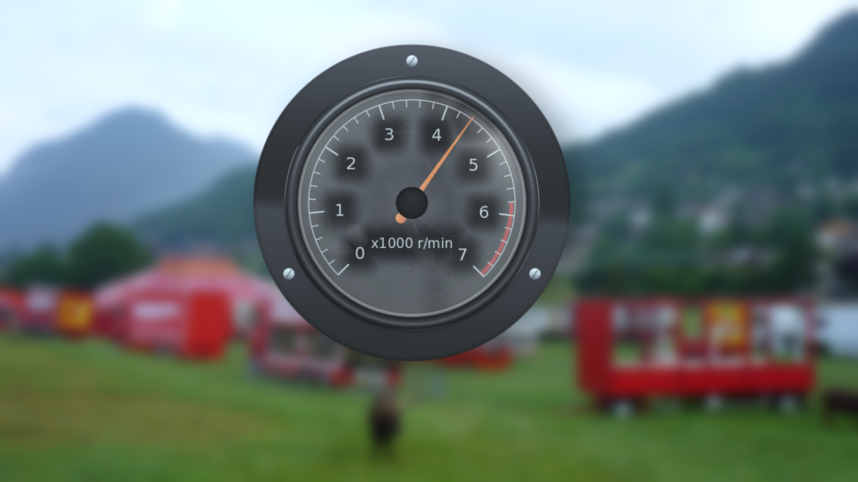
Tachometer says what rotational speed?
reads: 4400 rpm
